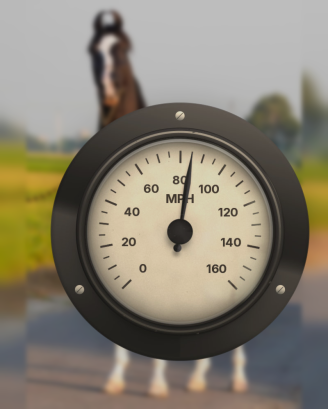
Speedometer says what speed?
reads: 85 mph
